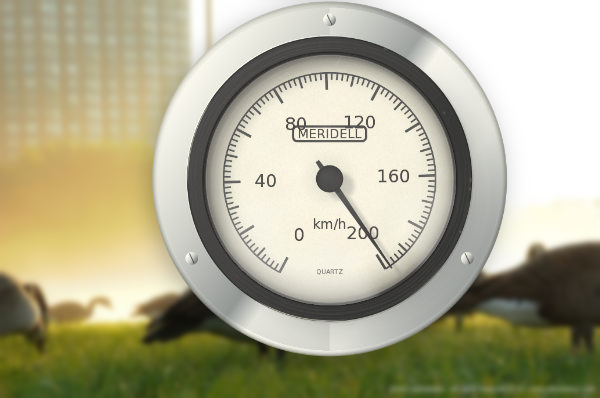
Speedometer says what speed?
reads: 198 km/h
